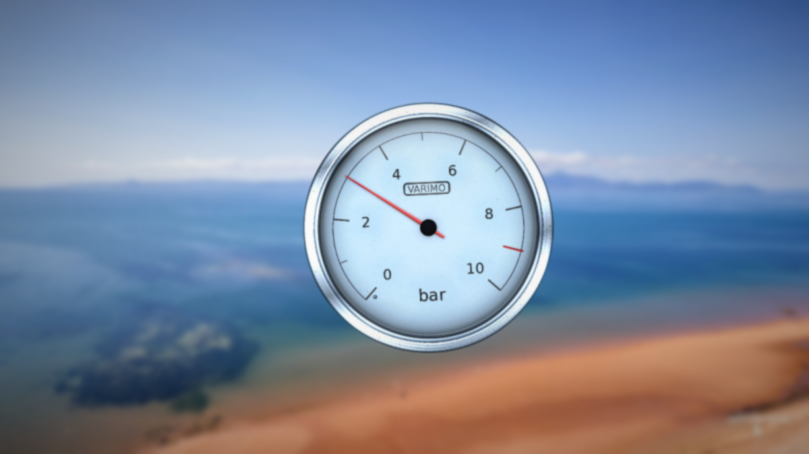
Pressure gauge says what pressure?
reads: 3 bar
